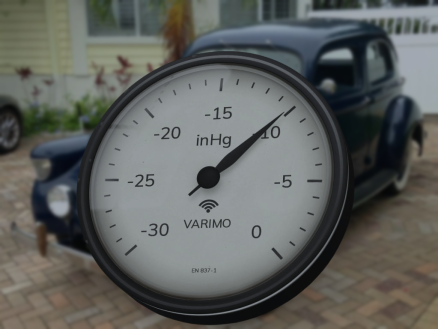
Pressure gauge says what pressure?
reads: -10 inHg
